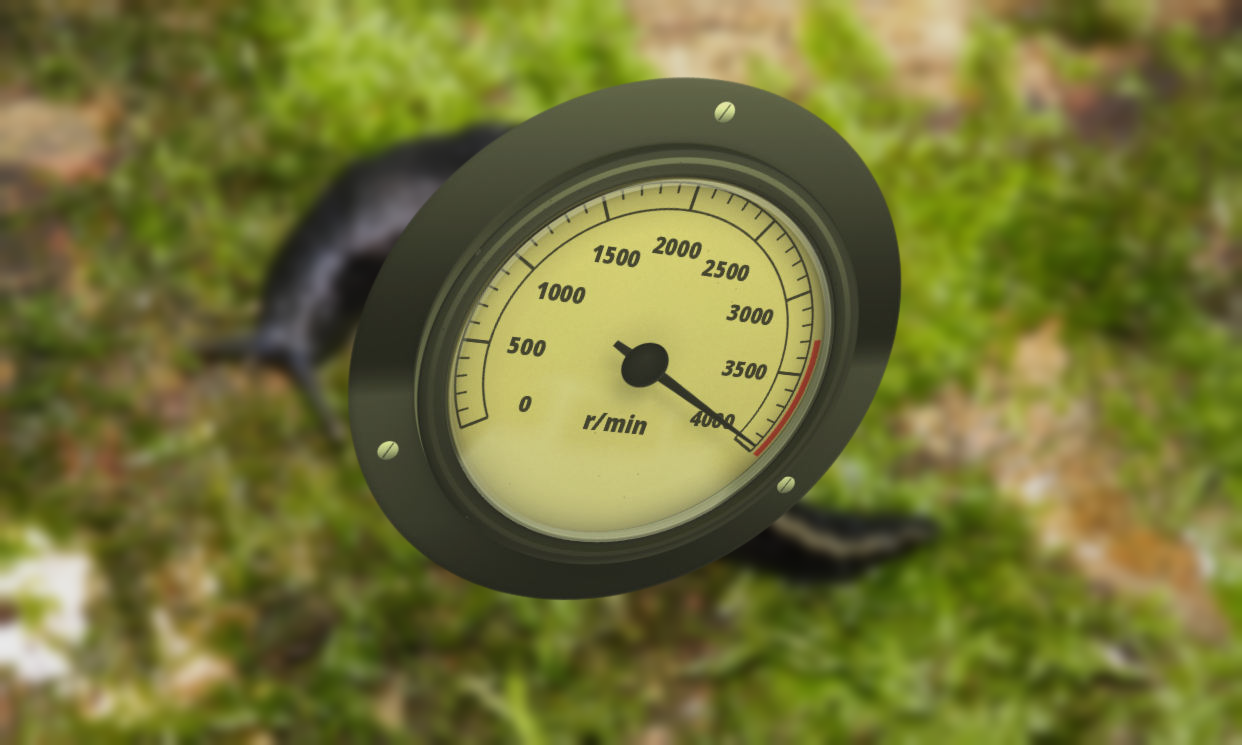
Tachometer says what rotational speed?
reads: 3950 rpm
